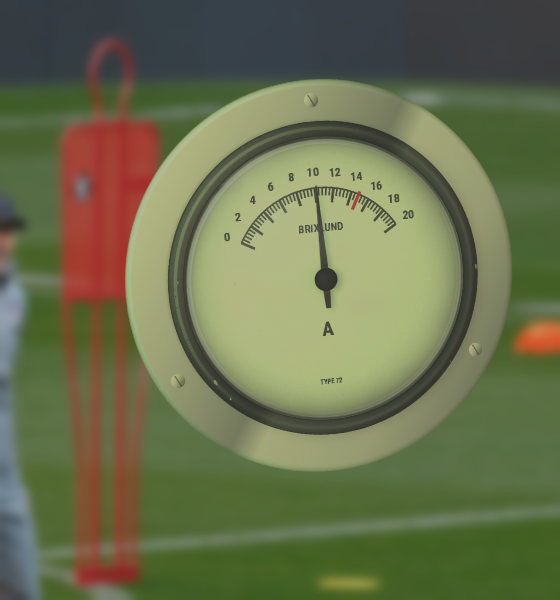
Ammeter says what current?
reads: 10 A
